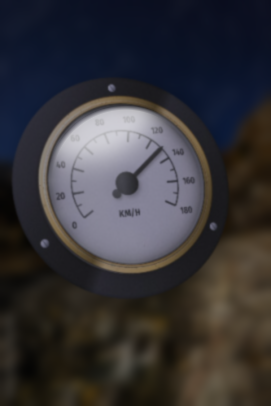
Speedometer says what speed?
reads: 130 km/h
